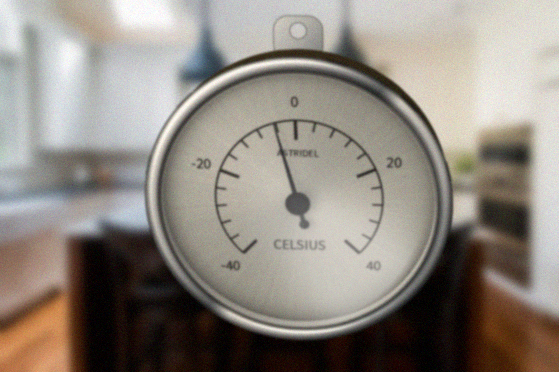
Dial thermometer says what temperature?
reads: -4 °C
